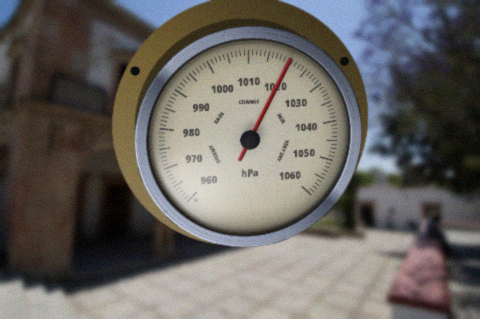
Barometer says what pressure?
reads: 1020 hPa
